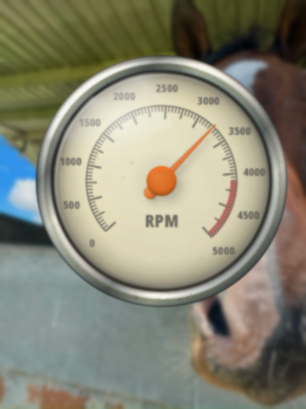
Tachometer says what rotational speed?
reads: 3250 rpm
